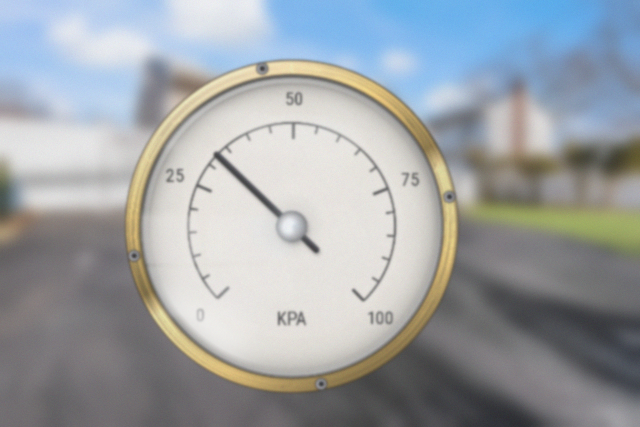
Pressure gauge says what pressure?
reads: 32.5 kPa
